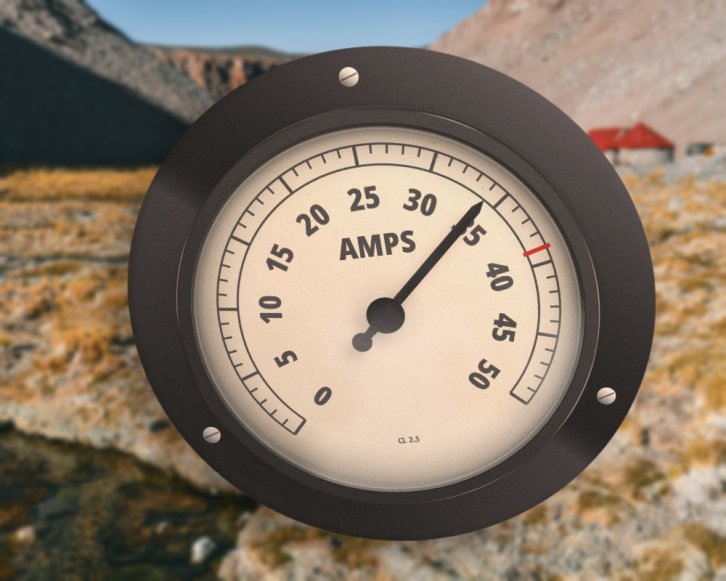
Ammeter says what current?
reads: 34 A
